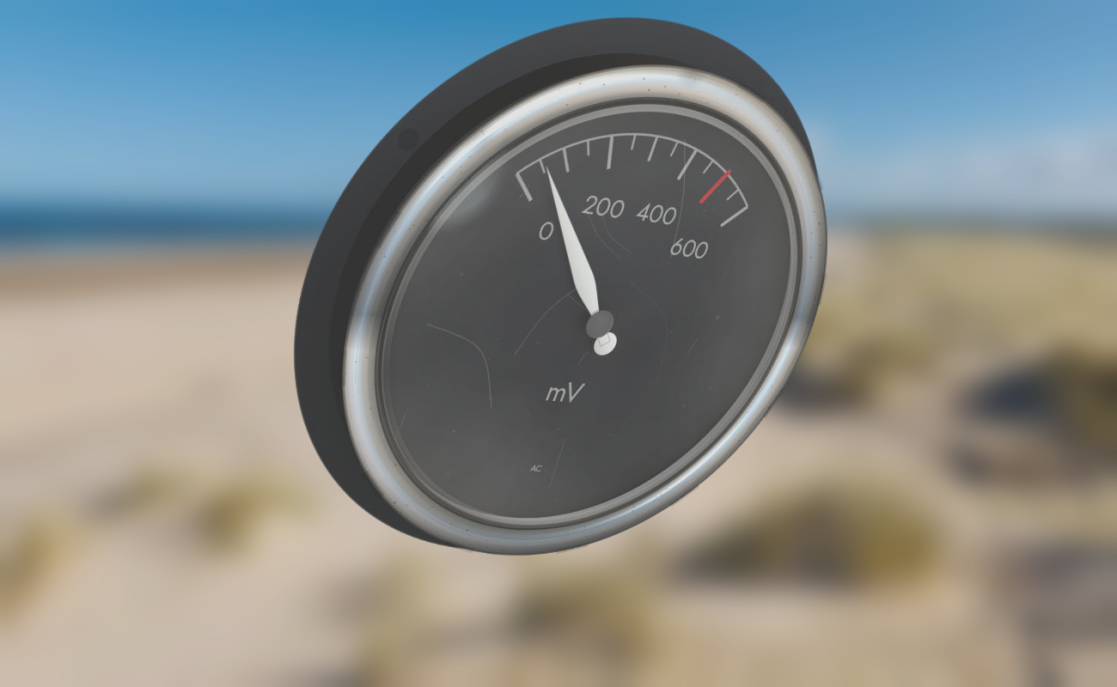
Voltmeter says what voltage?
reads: 50 mV
